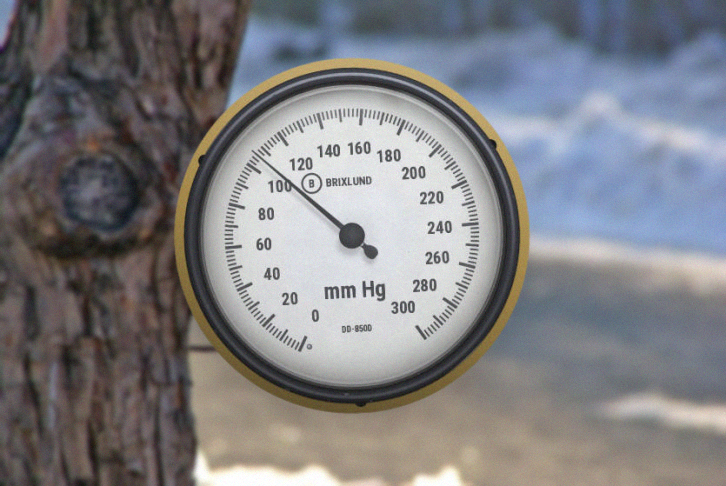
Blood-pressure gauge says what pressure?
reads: 106 mmHg
